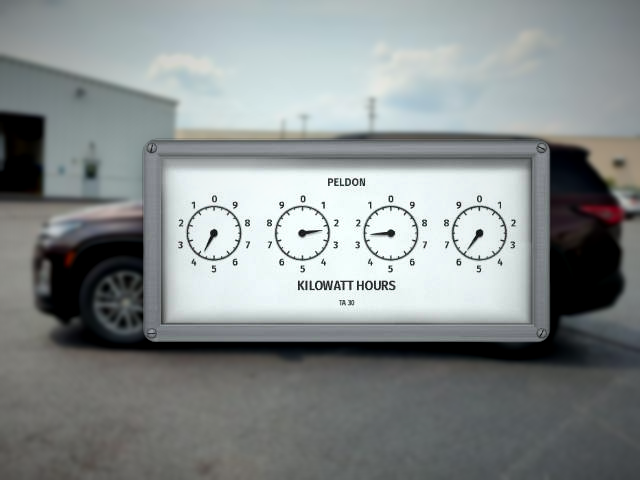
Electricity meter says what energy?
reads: 4226 kWh
